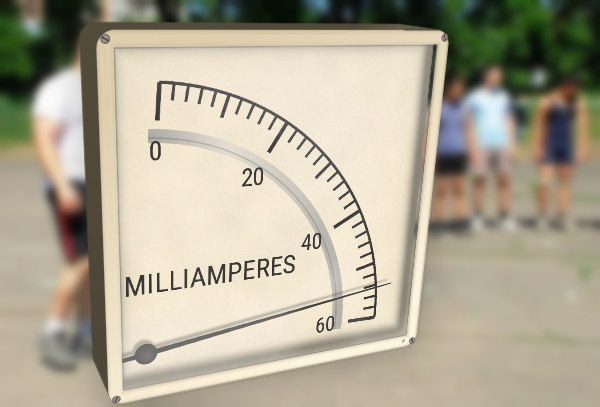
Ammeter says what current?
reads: 54 mA
